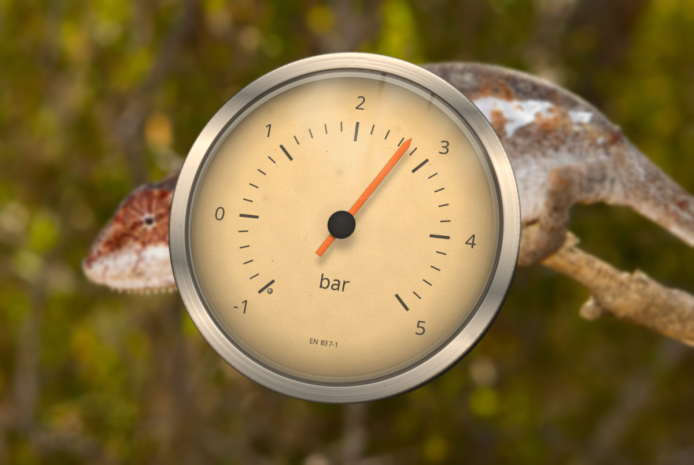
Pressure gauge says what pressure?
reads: 2.7 bar
